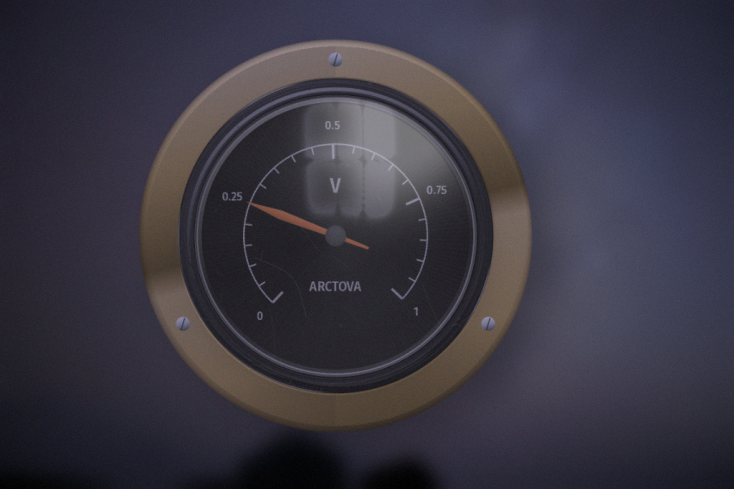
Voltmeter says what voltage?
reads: 0.25 V
